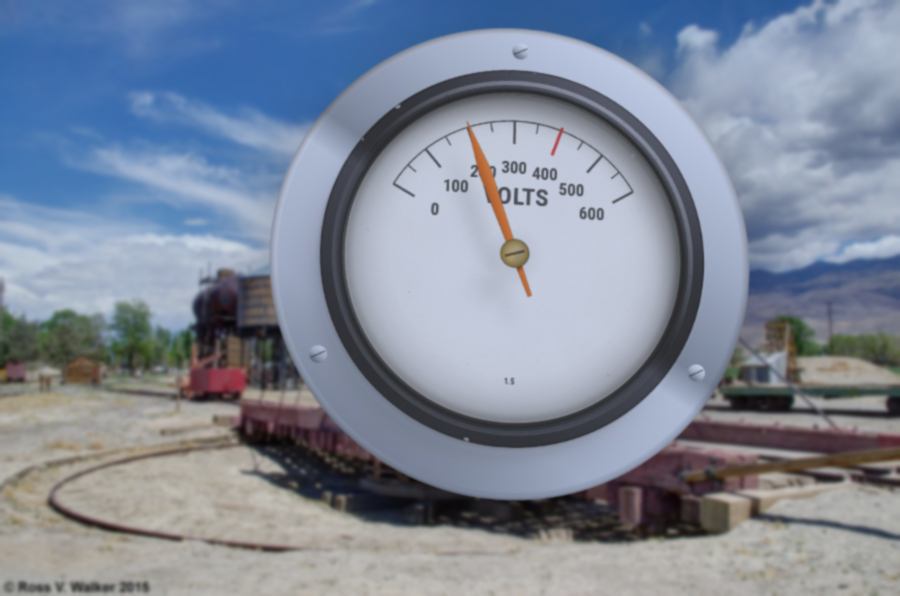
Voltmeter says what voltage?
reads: 200 V
